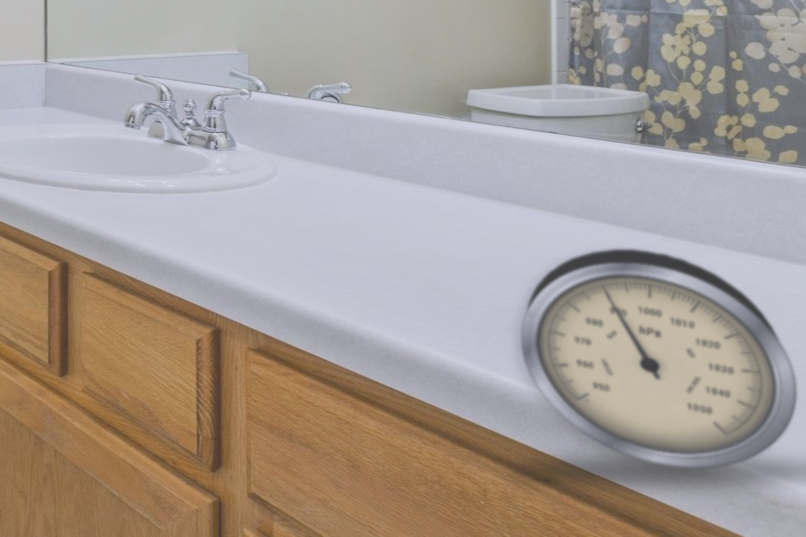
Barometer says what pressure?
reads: 990 hPa
